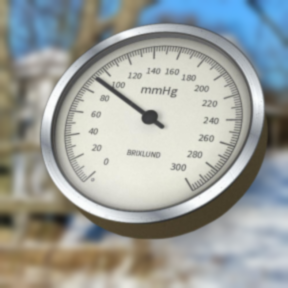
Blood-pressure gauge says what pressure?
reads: 90 mmHg
